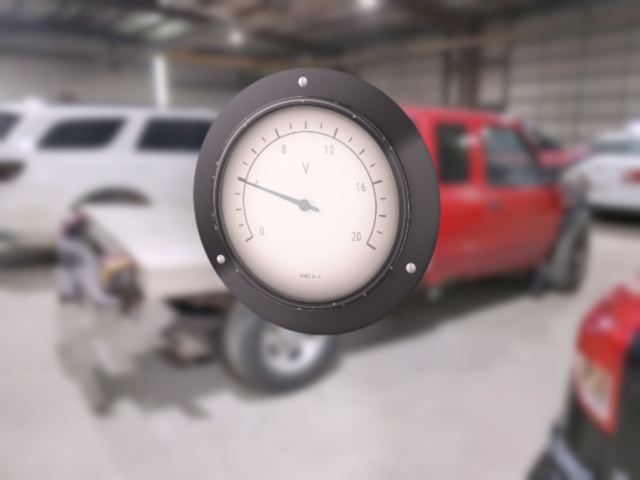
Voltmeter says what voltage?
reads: 4 V
